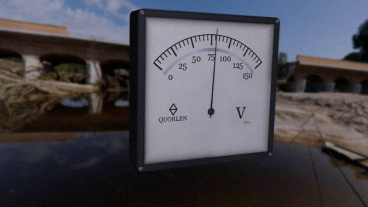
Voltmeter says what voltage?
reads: 80 V
